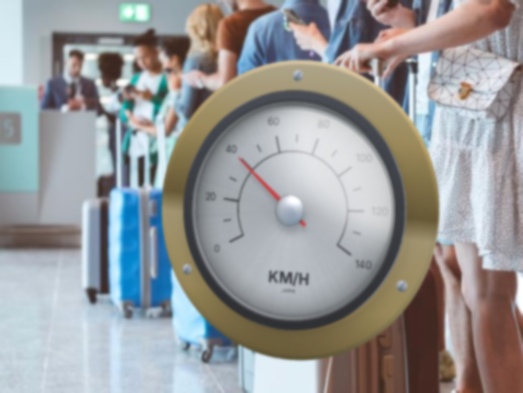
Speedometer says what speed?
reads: 40 km/h
